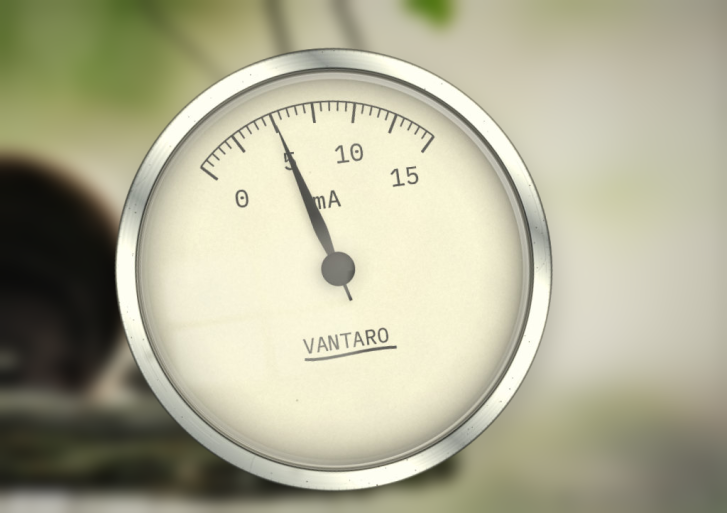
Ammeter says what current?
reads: 5 mA
